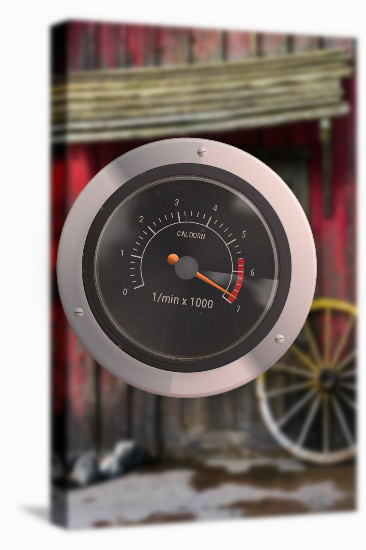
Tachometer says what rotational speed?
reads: 6800 rpm
